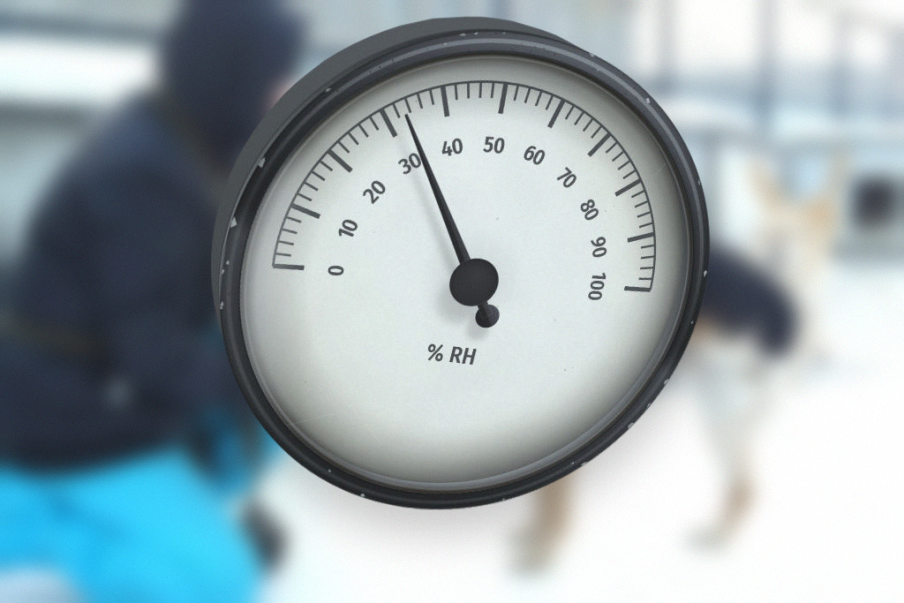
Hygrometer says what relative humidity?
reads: 33 %
